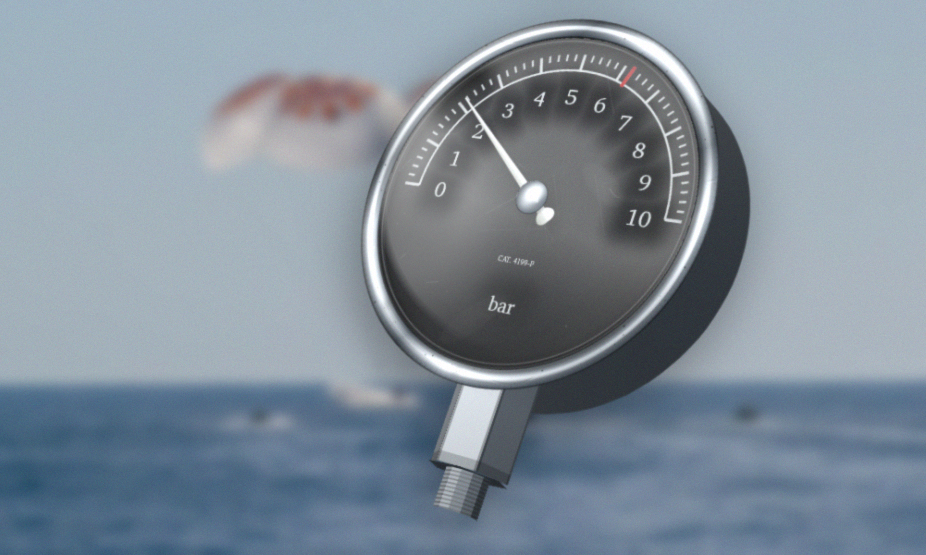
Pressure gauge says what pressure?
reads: 2.2 bar
